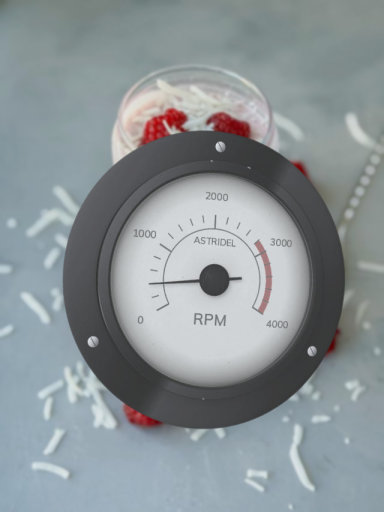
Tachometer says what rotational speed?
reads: 400 rpm
